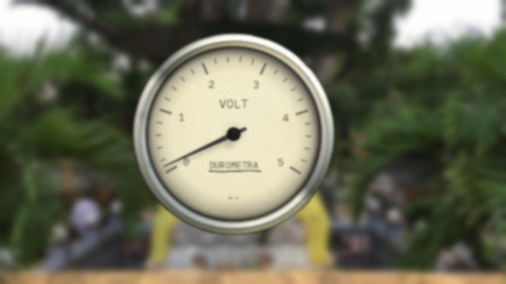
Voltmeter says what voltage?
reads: 0.1 V
